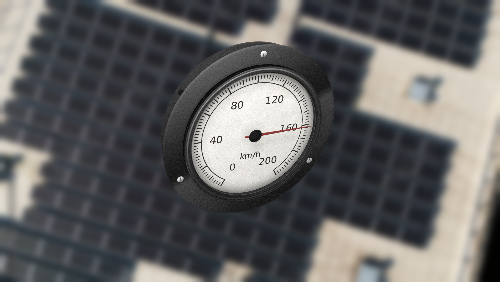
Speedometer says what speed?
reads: 160 km/h
